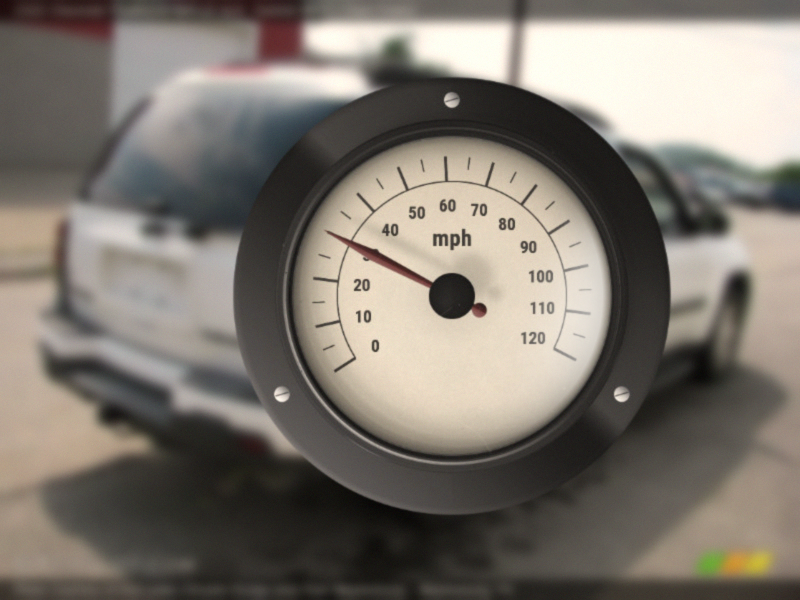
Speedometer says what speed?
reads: 30 mph
